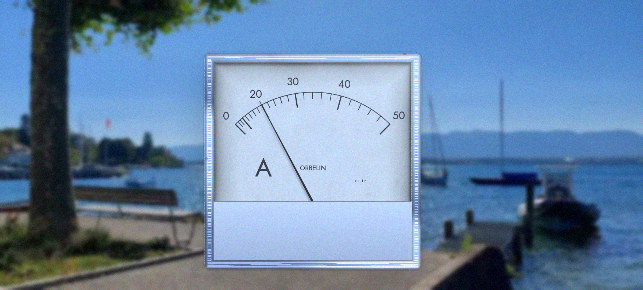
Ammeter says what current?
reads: 20 A
